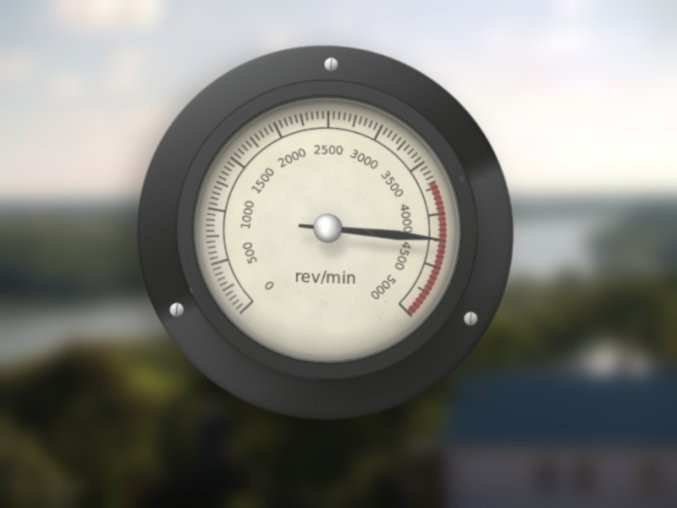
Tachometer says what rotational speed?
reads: 4250 rpm
